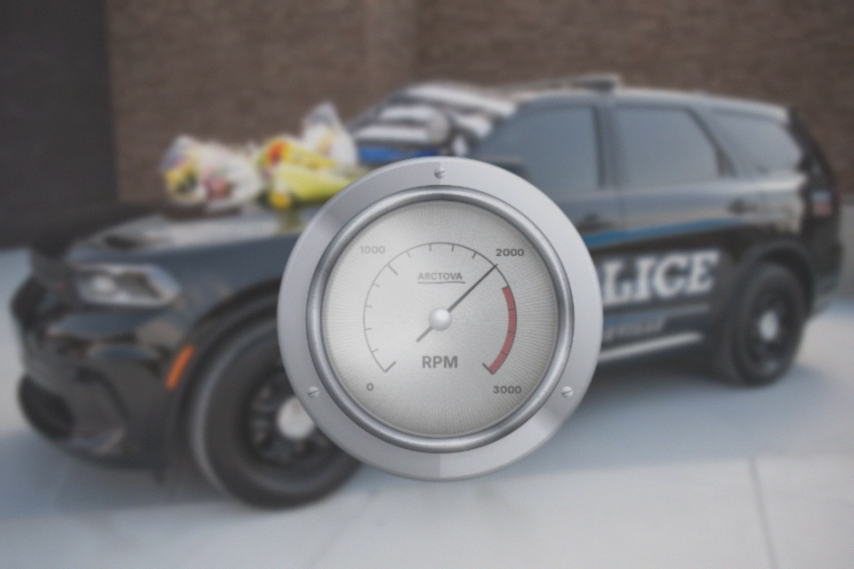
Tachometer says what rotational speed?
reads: 2000 rpm
